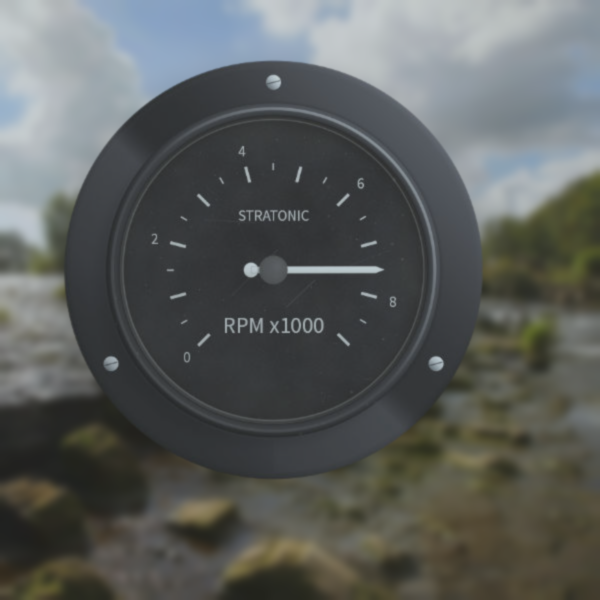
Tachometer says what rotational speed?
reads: 7500 rpm
